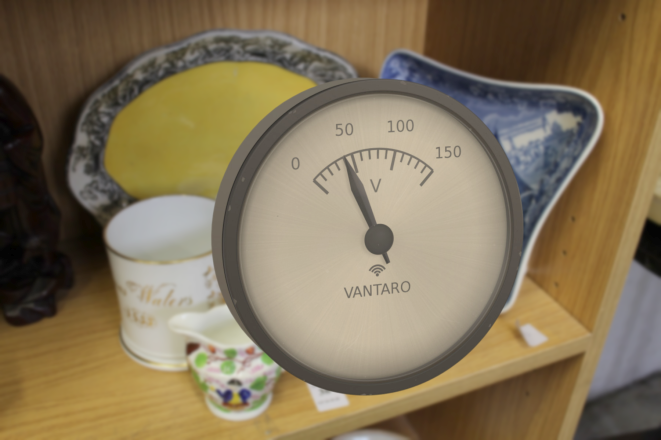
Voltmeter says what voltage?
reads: 40 V
